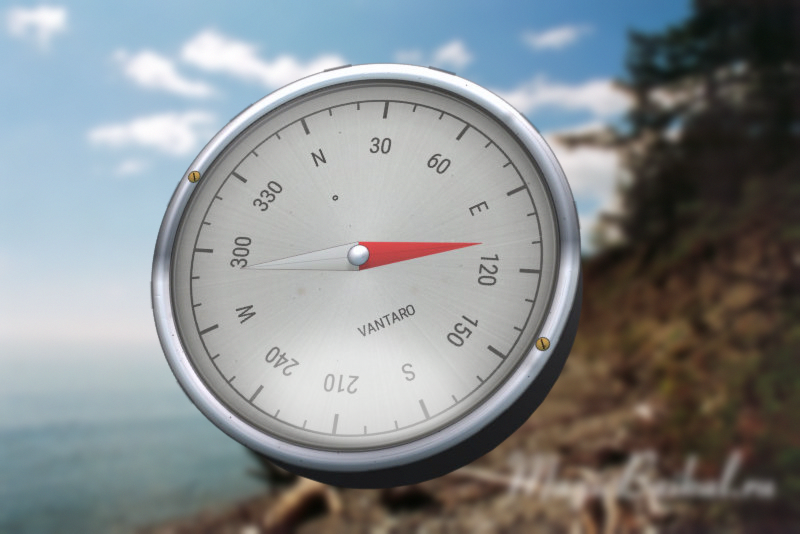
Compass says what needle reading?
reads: 110 °
